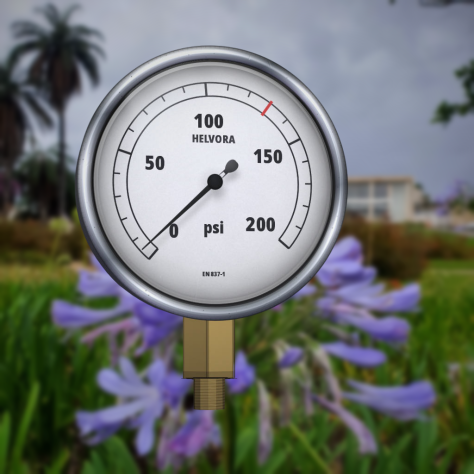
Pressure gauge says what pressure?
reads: 5 psi
